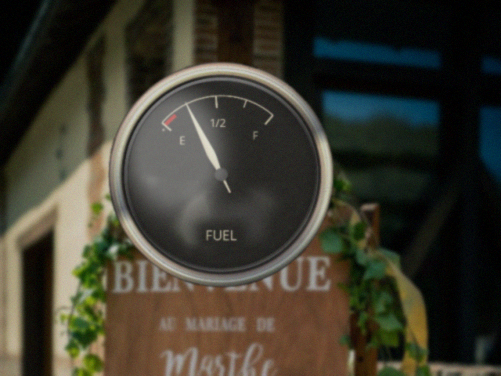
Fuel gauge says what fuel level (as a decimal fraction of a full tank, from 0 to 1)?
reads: 0.25
